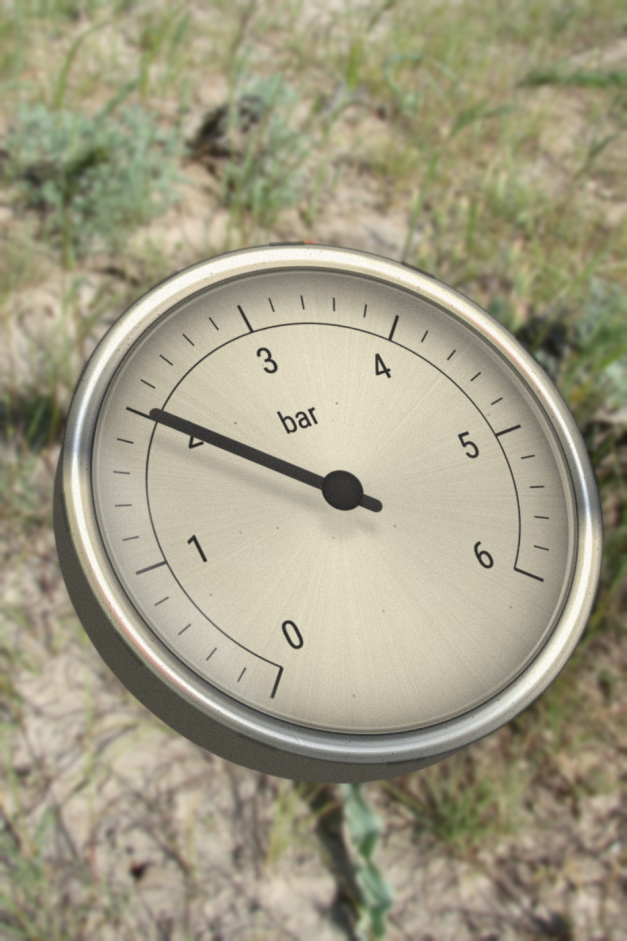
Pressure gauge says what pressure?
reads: 2 bar
